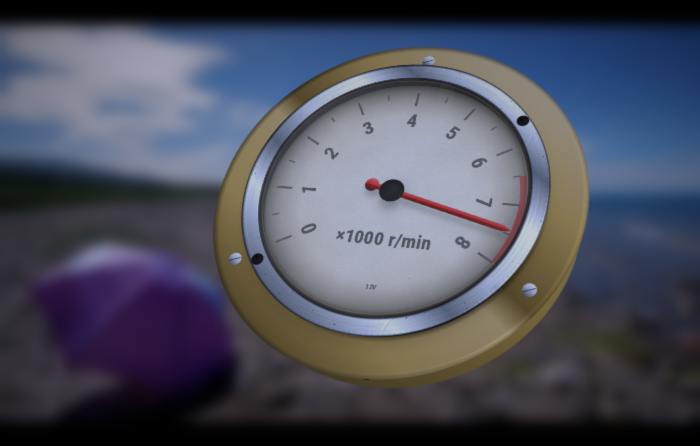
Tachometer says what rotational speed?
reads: 7500 rpm
